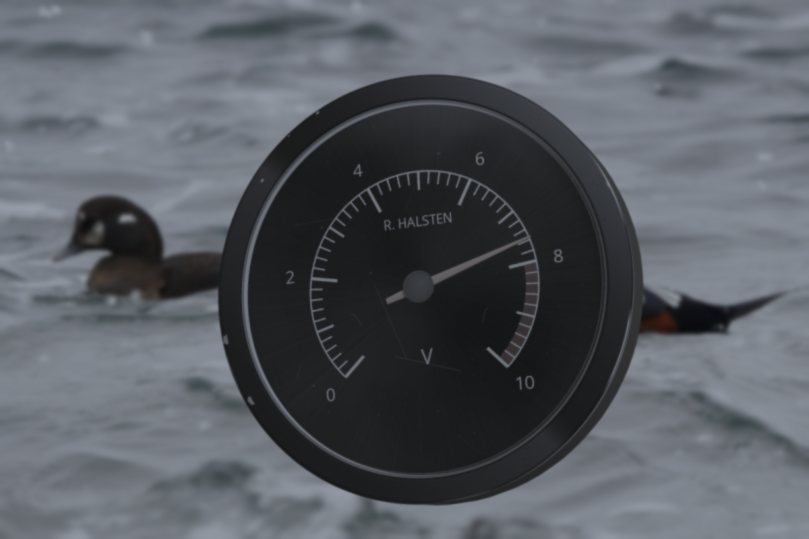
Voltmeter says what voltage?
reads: 7.6 V
